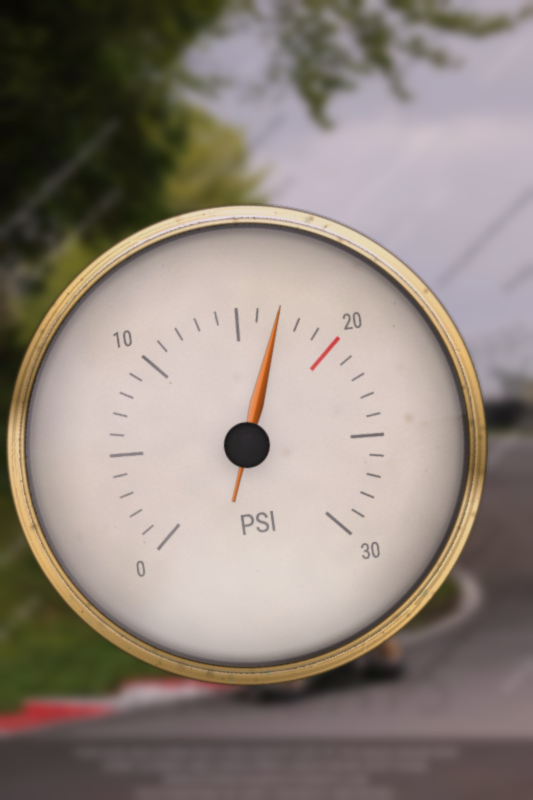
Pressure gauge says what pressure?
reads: 17 psi
